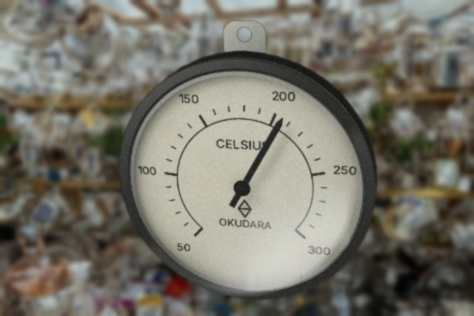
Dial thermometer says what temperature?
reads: 205 °C
